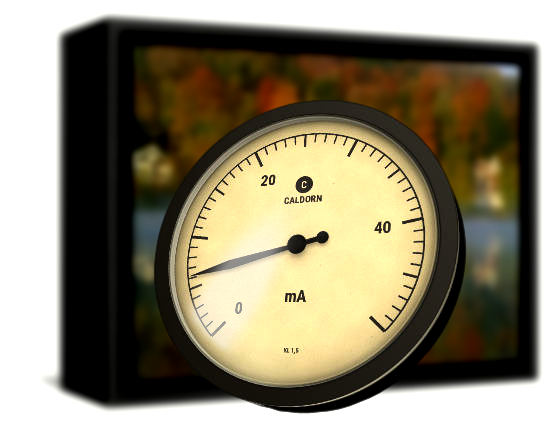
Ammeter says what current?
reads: 6 mA
